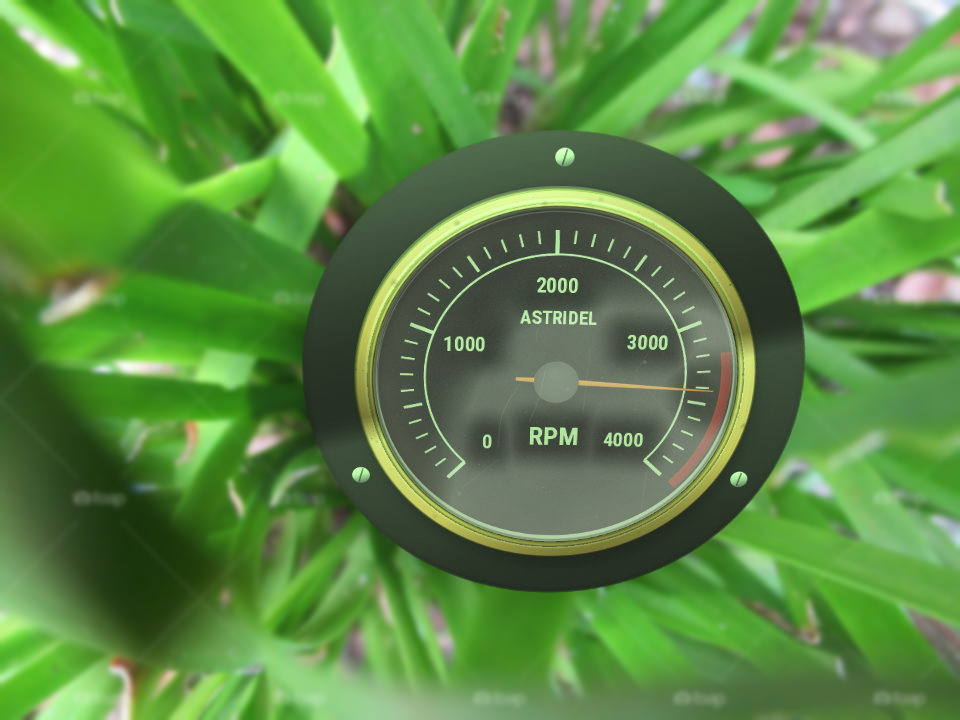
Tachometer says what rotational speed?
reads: 3400 rpm
